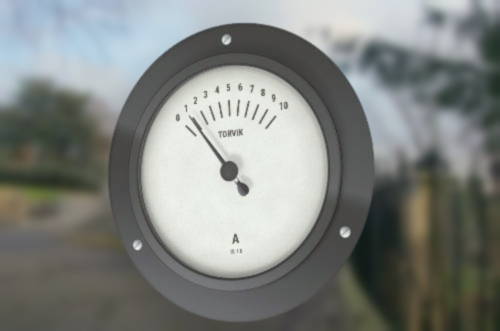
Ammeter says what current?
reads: 1 A
